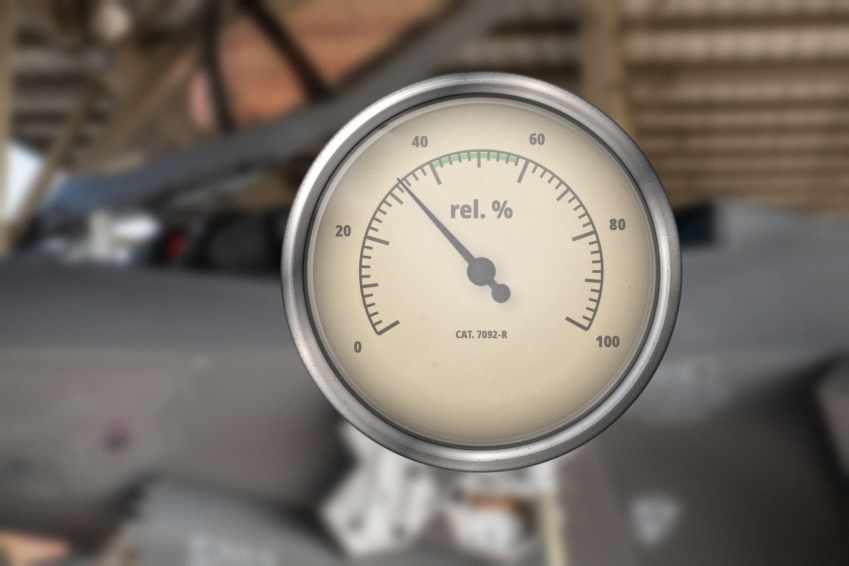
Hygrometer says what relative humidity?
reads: 33 %
